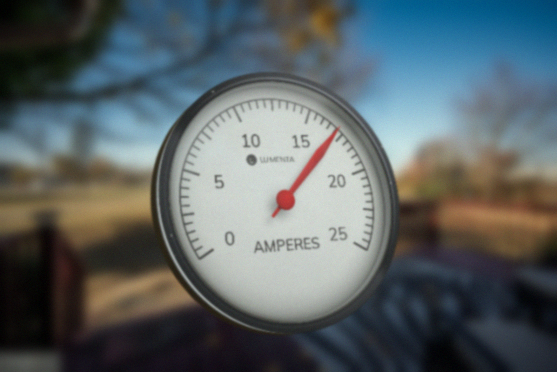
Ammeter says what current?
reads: 17 A
